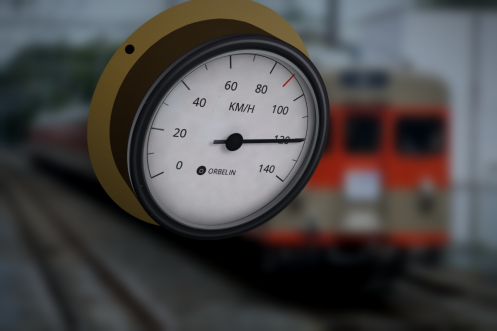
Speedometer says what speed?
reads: 120 km/h
